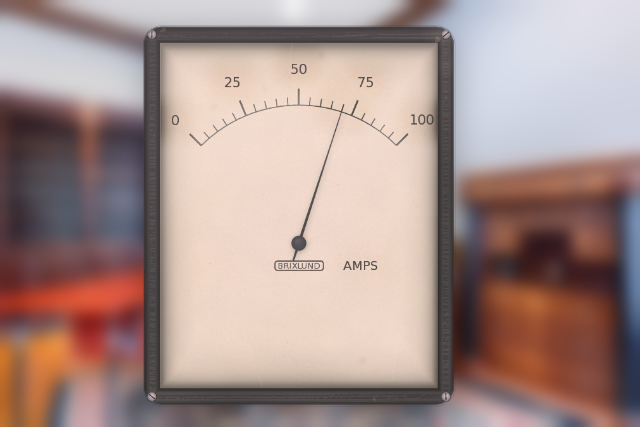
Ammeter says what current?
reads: 70 A
